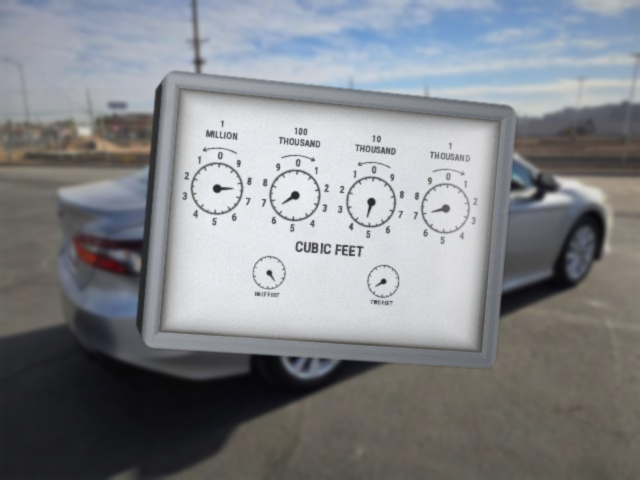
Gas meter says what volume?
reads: 764700 ft³
